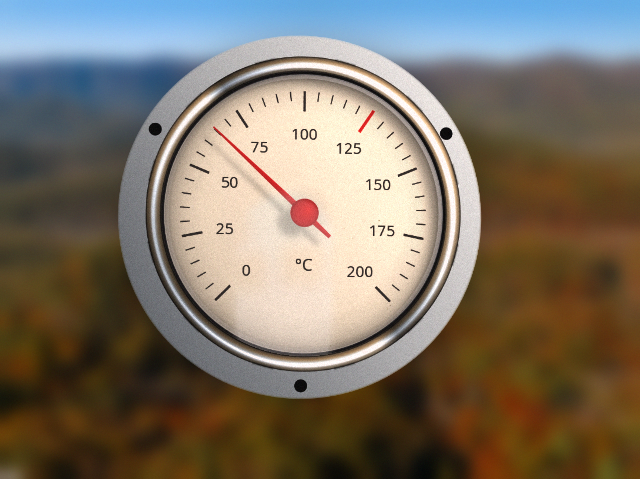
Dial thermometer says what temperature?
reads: 65 °C
